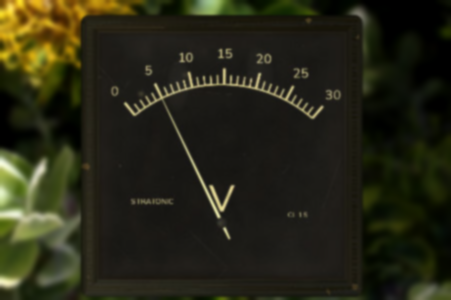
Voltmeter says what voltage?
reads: 5 V
